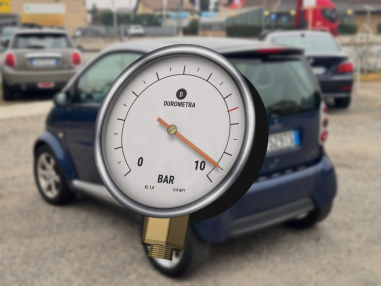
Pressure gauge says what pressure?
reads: 9.5 bar
